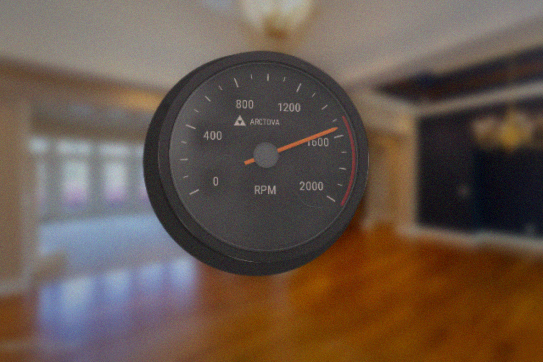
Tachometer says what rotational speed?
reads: 1550 rpm
